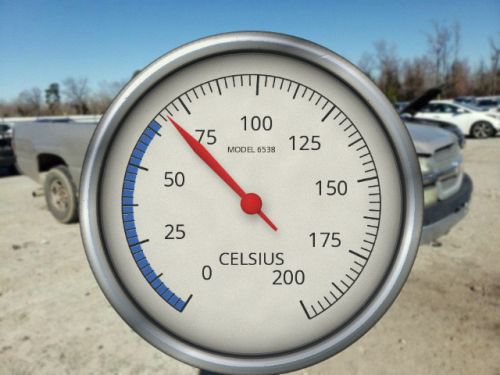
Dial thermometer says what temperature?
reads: 68.75 °C
